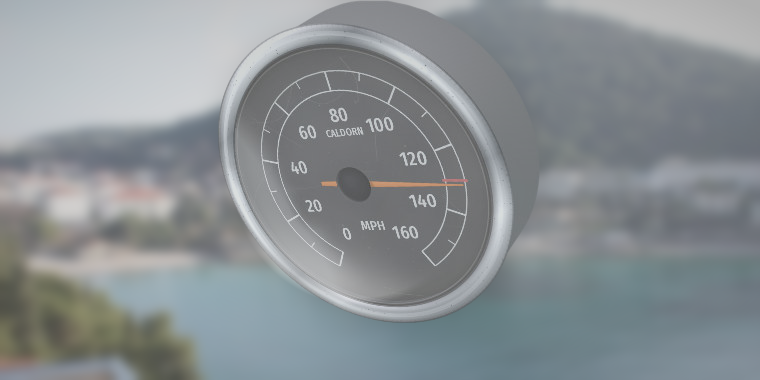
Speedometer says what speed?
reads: 130 mph
